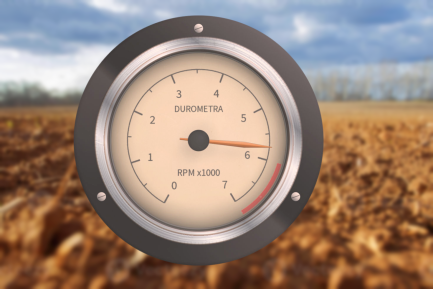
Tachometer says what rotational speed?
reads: 5750 rpm
